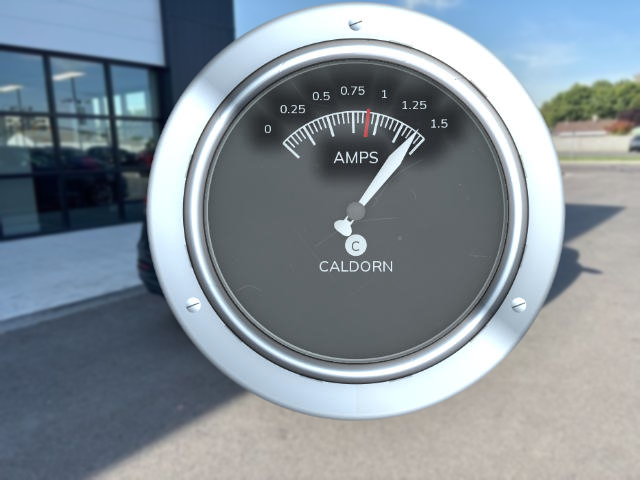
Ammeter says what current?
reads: 1.4 A
